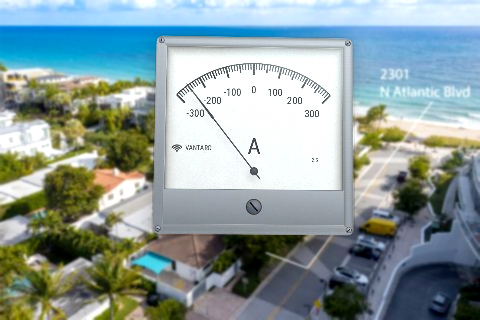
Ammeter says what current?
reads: -250 A
